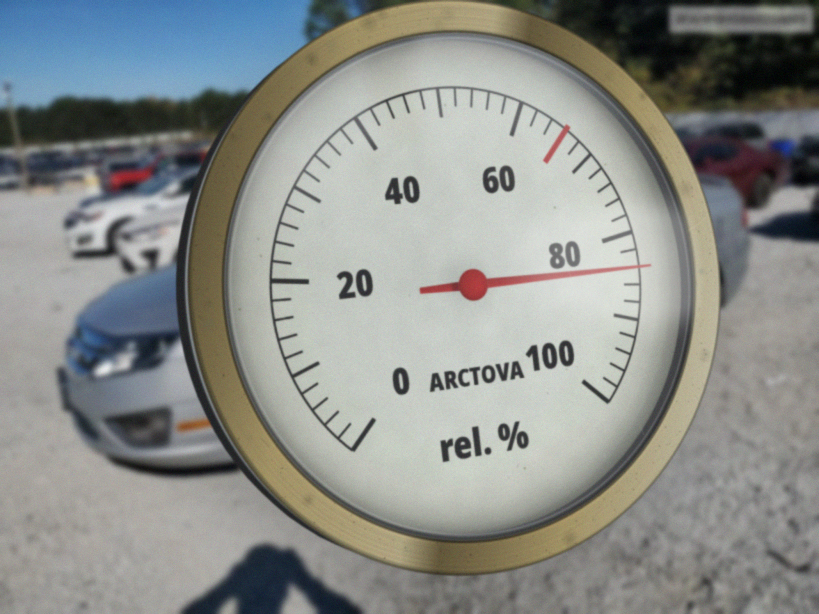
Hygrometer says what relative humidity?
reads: 84 %
